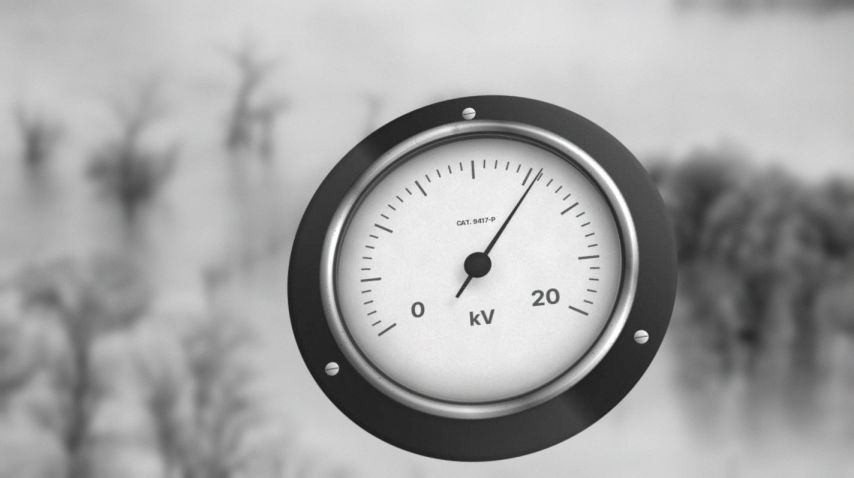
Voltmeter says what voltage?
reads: 13 kV
